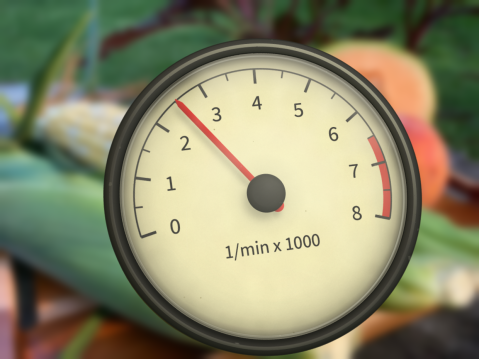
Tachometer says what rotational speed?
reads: 2500 rpm
